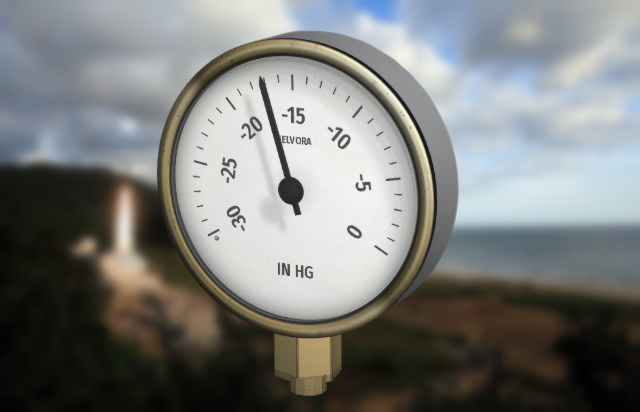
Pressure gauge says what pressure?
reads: -17 inHg
